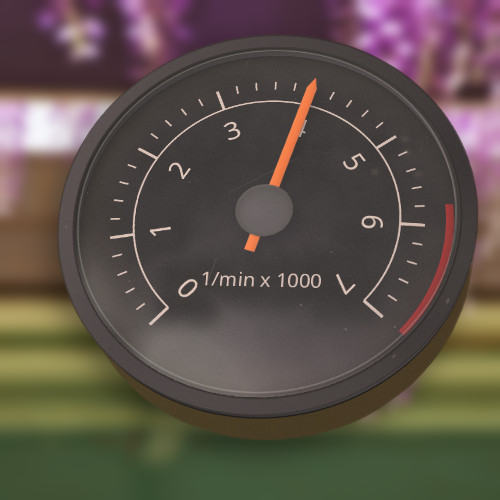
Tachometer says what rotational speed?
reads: 4000 rpm
